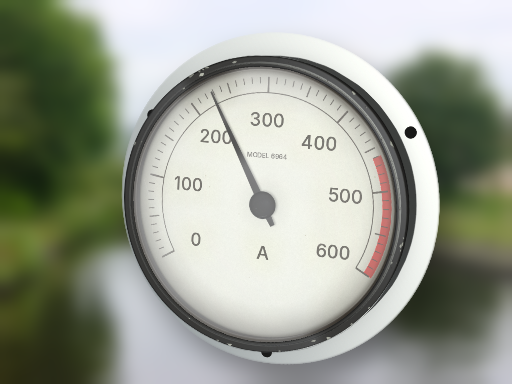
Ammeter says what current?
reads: 230 A
